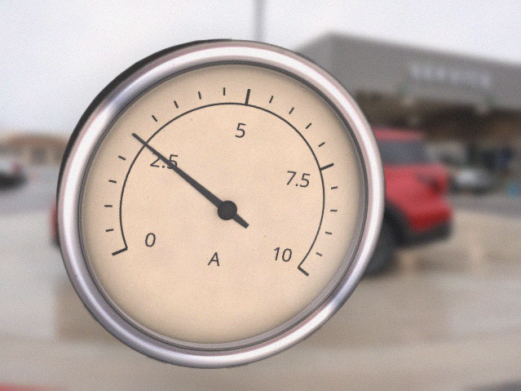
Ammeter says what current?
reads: 2.5 A
